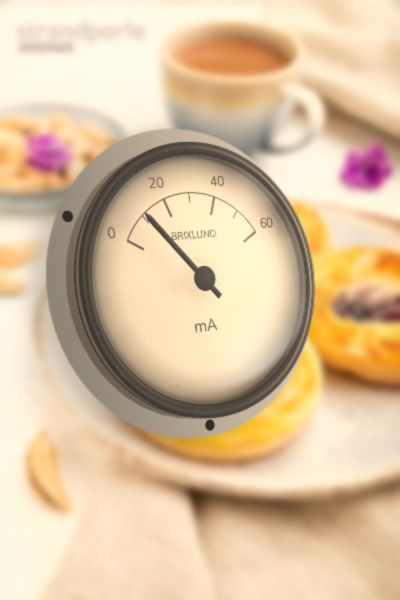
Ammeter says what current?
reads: 10 mA
